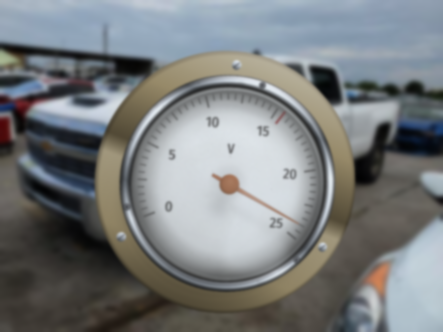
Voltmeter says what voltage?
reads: 24 V
